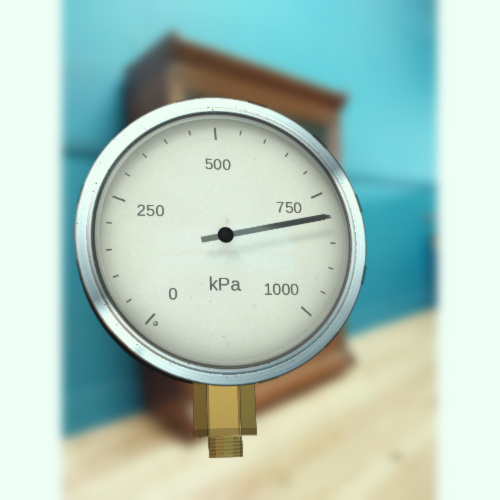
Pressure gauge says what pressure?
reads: 800 kPa
